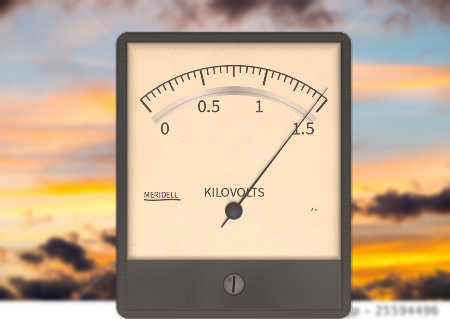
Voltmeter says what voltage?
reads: 1.45 kV
